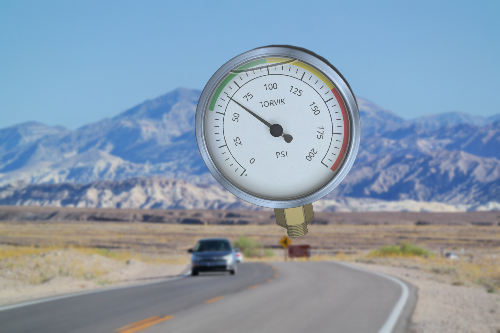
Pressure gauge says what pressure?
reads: 65 psi
